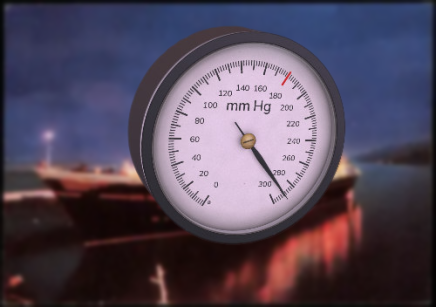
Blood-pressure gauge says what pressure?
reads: 290 mmHg
